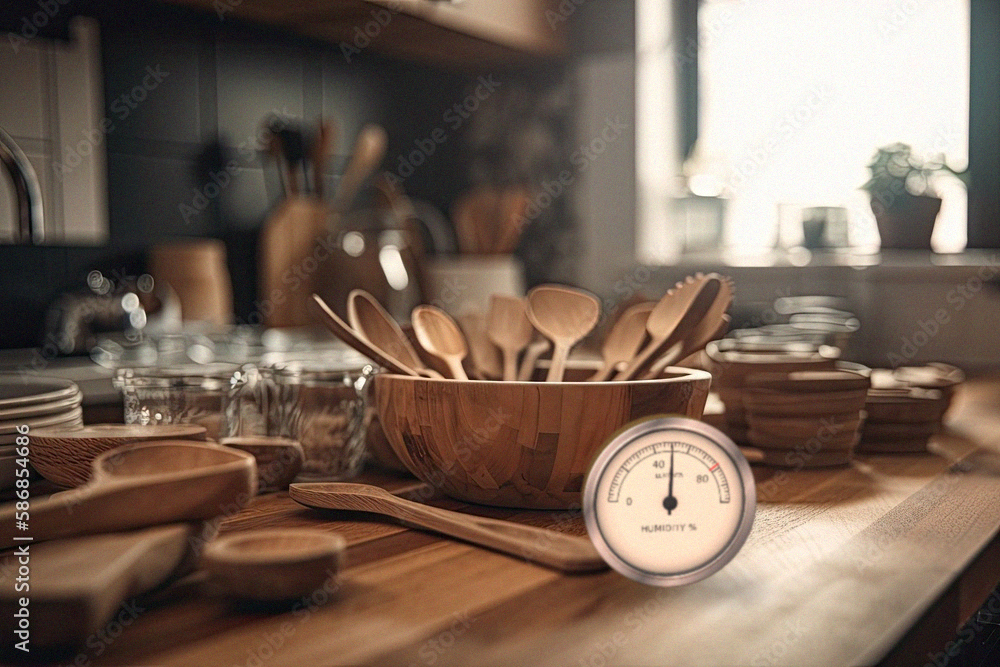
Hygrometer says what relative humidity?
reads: 50 %
